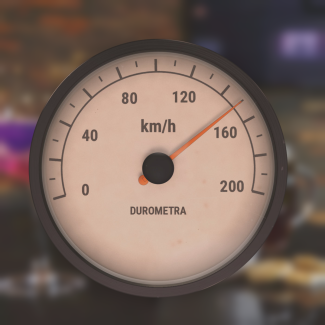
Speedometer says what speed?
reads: 150 km/h
